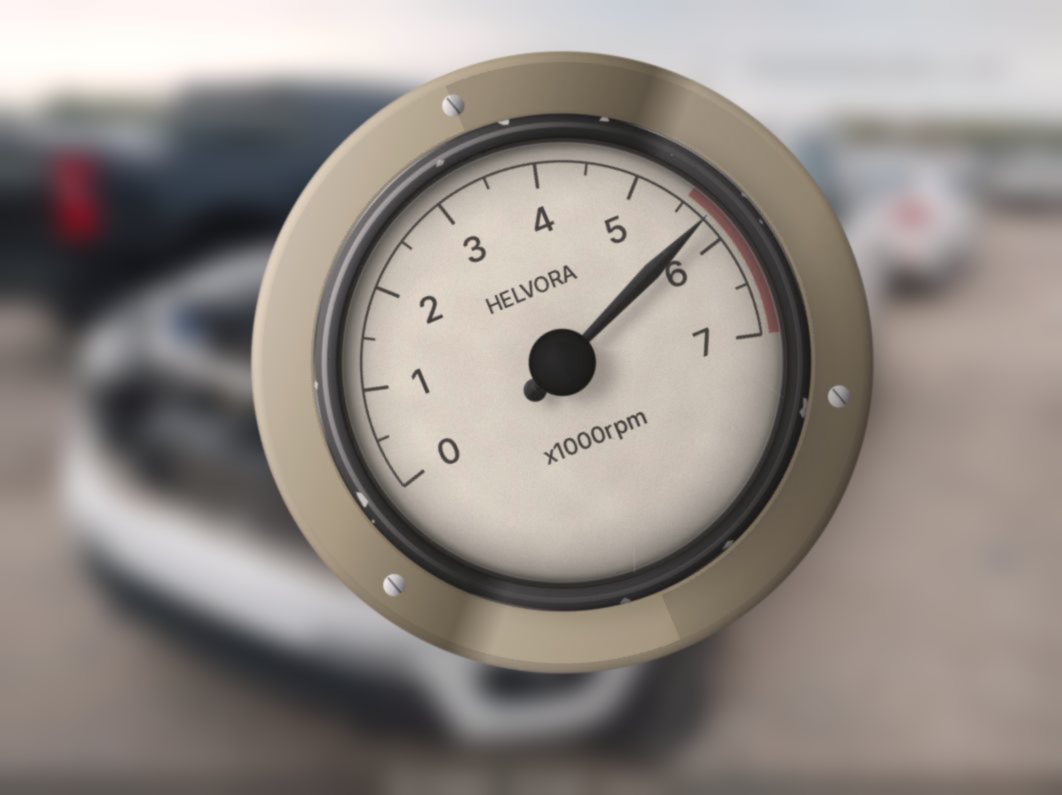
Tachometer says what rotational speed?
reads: 5750 rpm
